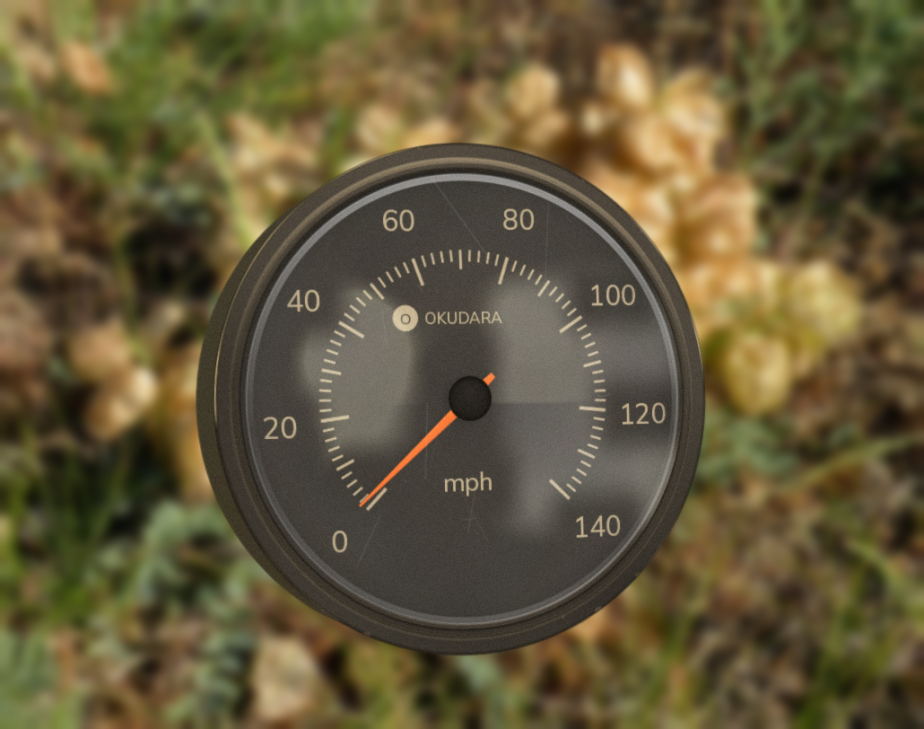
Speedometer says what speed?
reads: 2 mph
